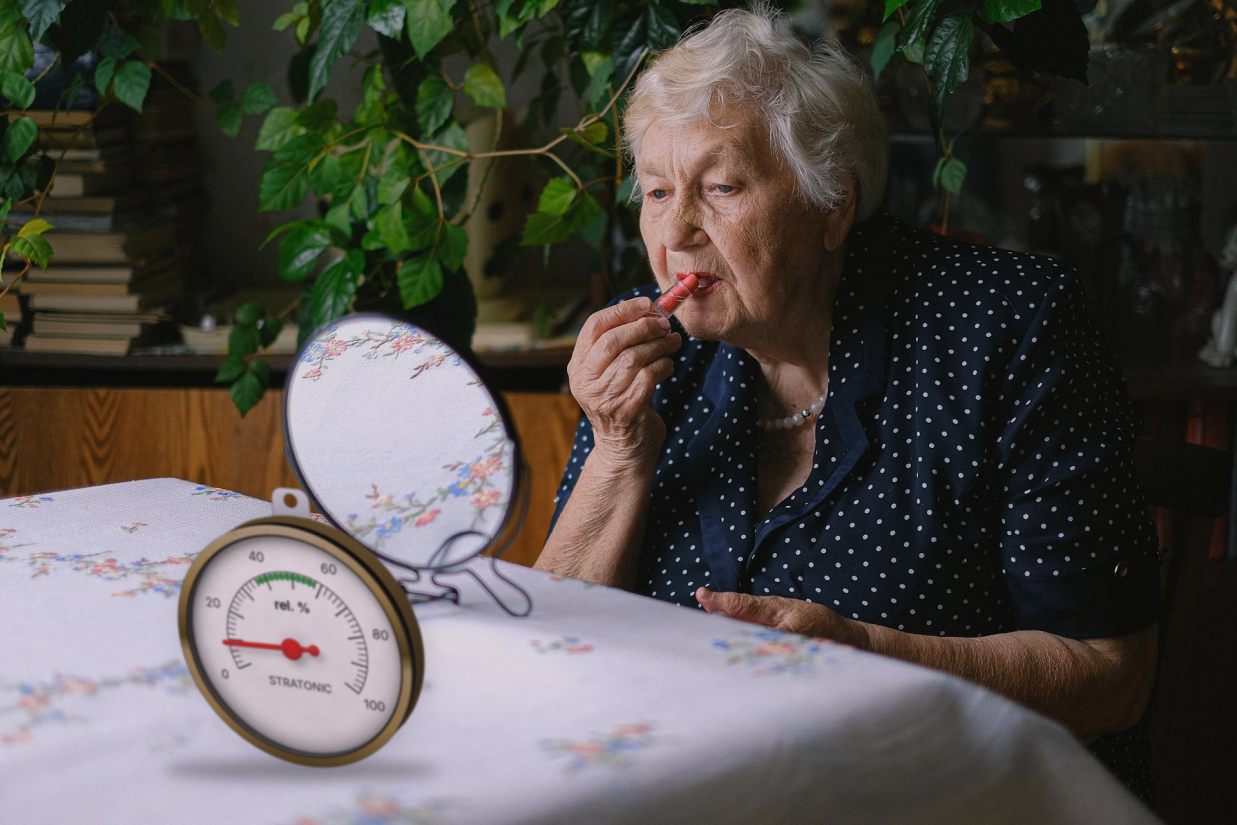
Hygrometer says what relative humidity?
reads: 10 %
